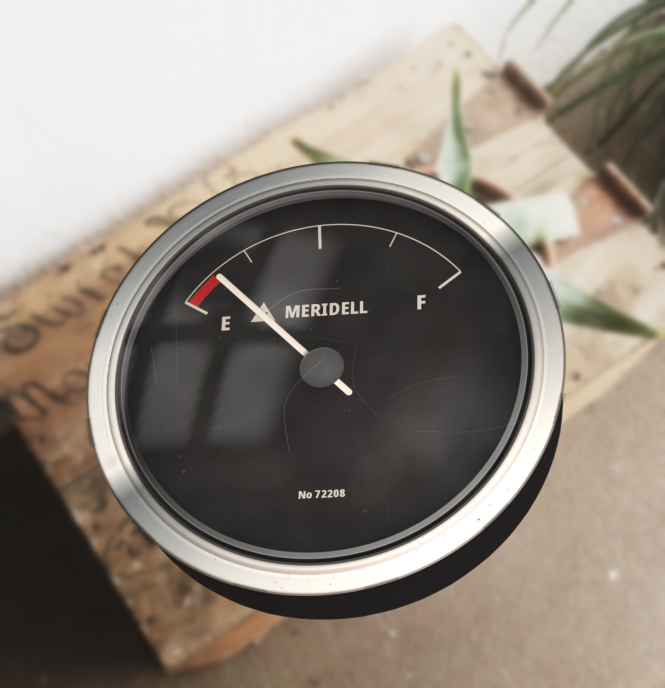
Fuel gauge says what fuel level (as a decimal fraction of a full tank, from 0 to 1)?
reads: 0.125
